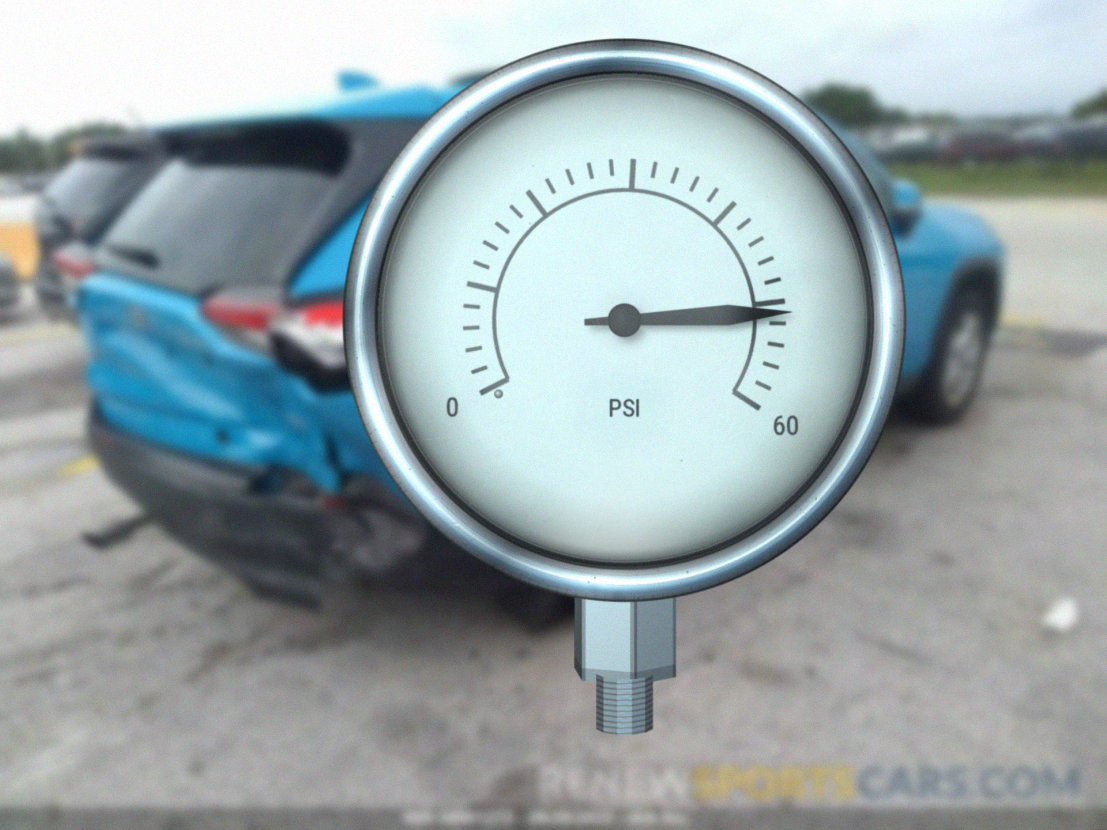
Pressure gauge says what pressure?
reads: 51 psi
